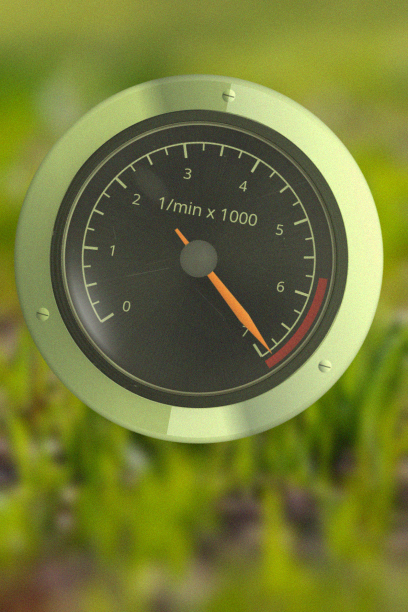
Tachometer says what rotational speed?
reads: 6875 rpm
